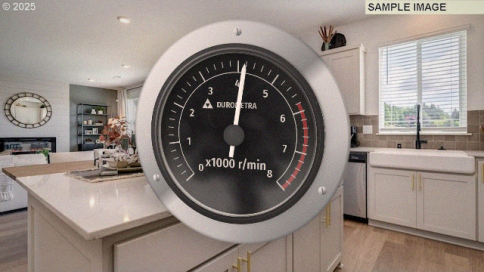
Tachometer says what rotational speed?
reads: 4200 rpm
